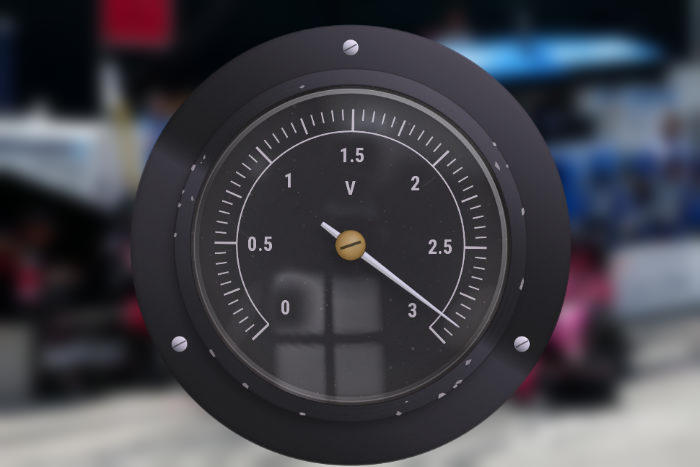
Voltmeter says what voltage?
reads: 2.9 V
